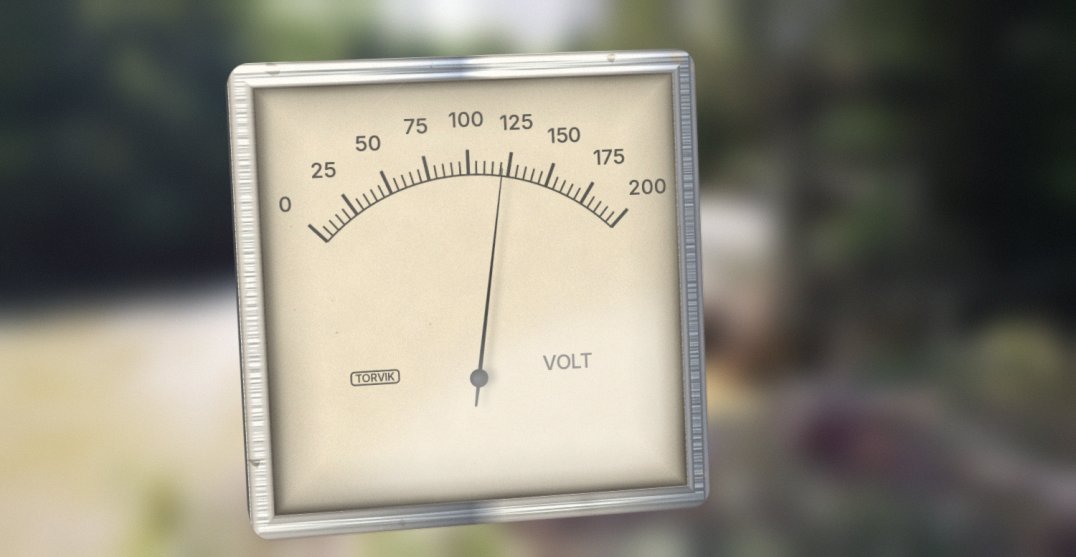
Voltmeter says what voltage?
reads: 120 V
